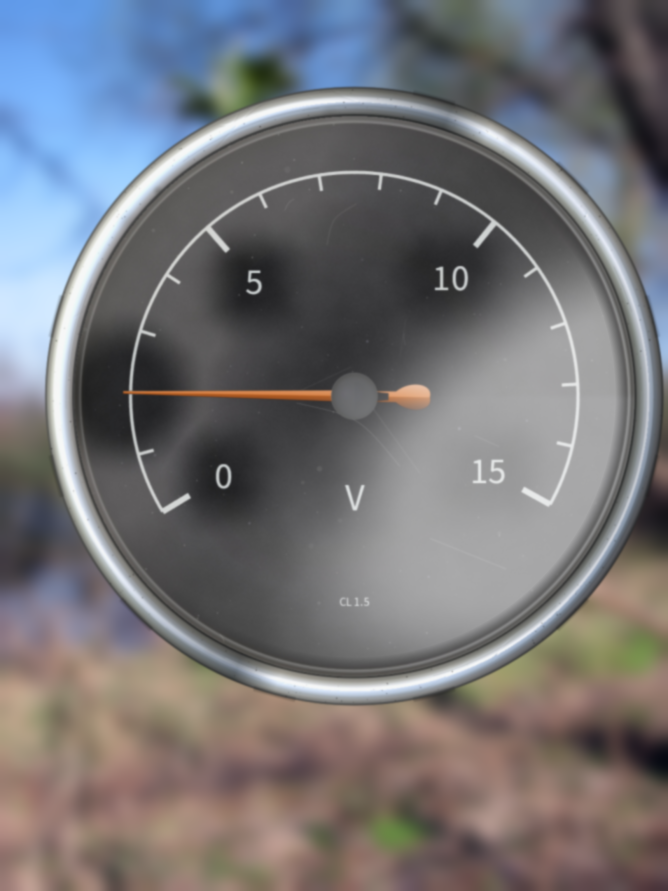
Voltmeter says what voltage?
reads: 2 V
